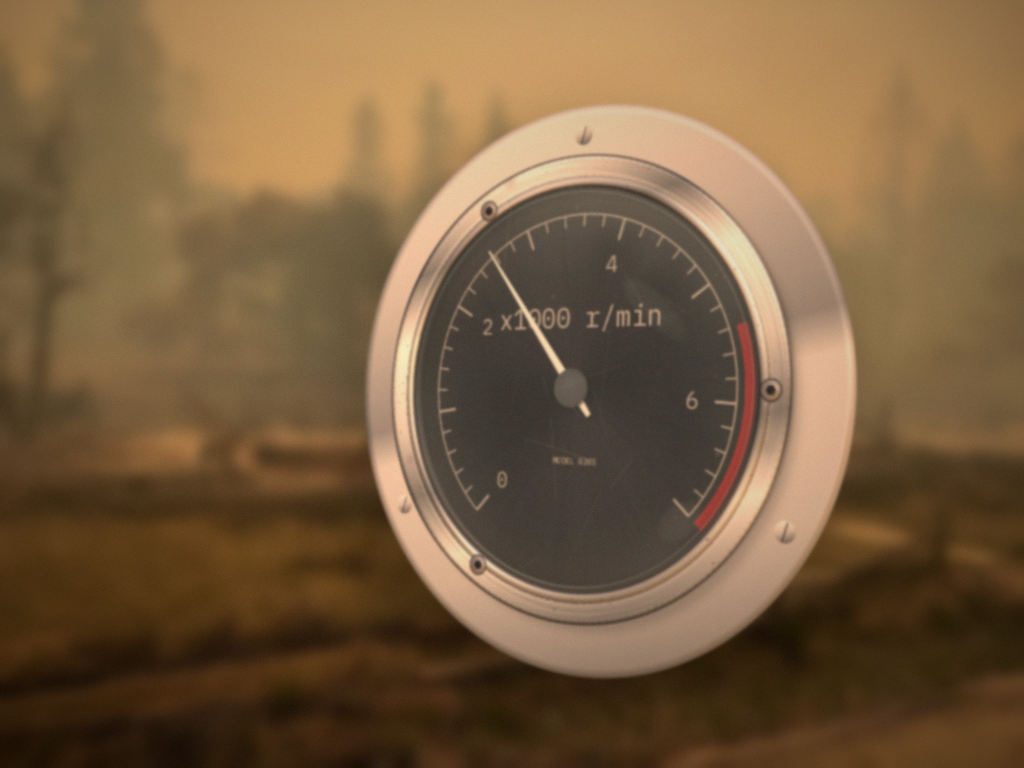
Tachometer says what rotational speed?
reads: 2600 rpm
